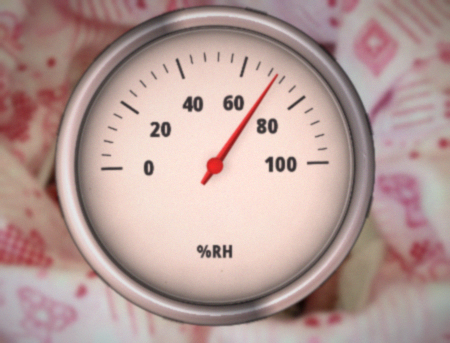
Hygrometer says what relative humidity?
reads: 70 %
